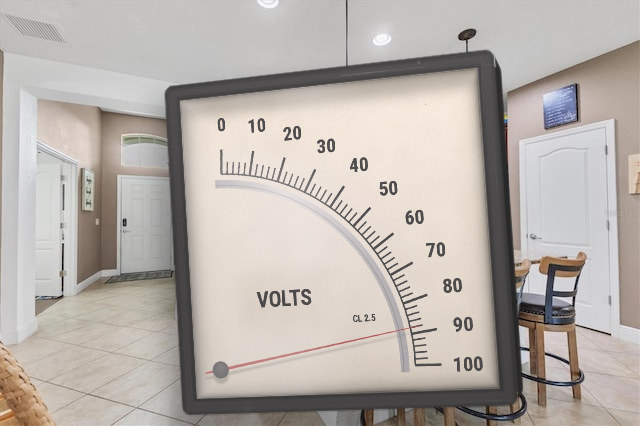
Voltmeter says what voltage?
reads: 88 V
